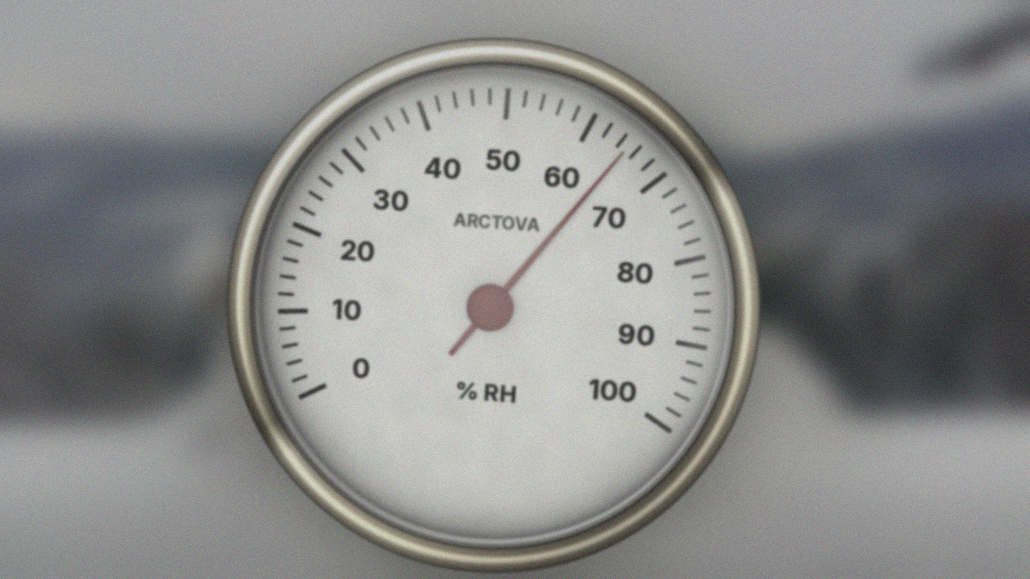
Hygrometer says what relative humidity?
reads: 65 %
